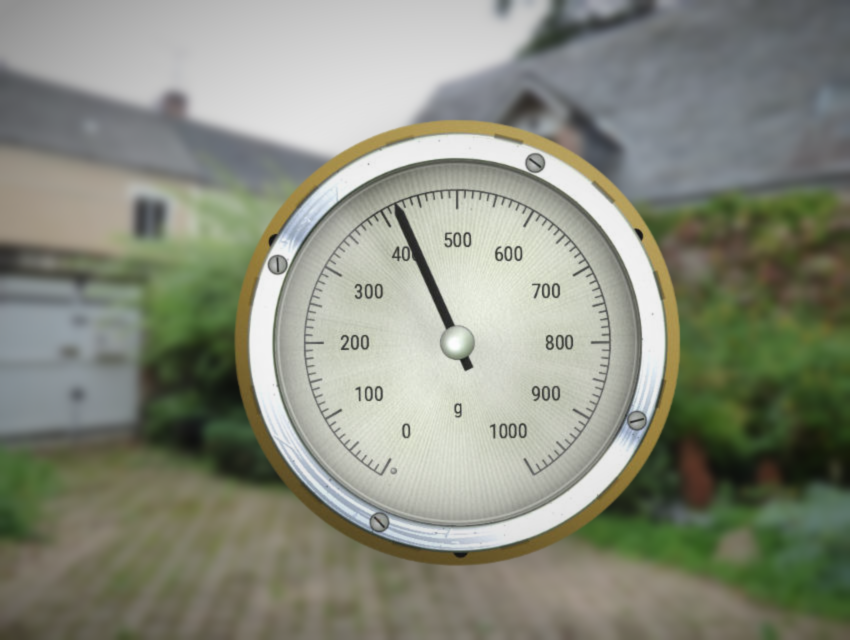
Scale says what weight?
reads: 420 g
